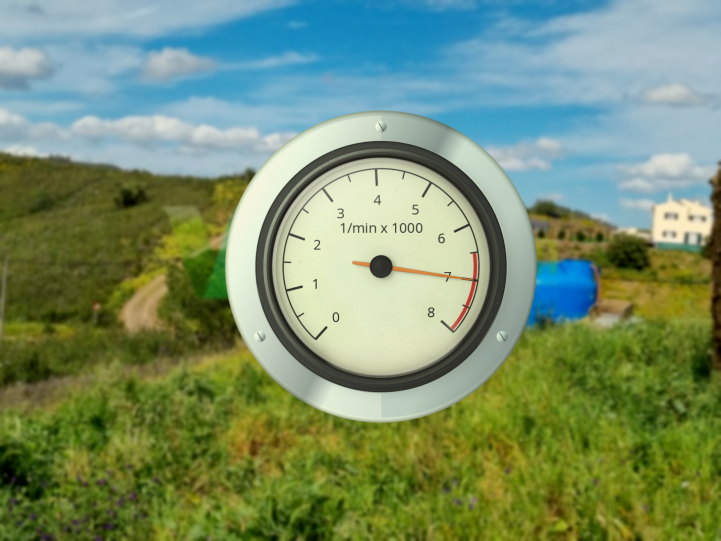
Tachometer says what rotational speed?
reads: 7000 rpm
